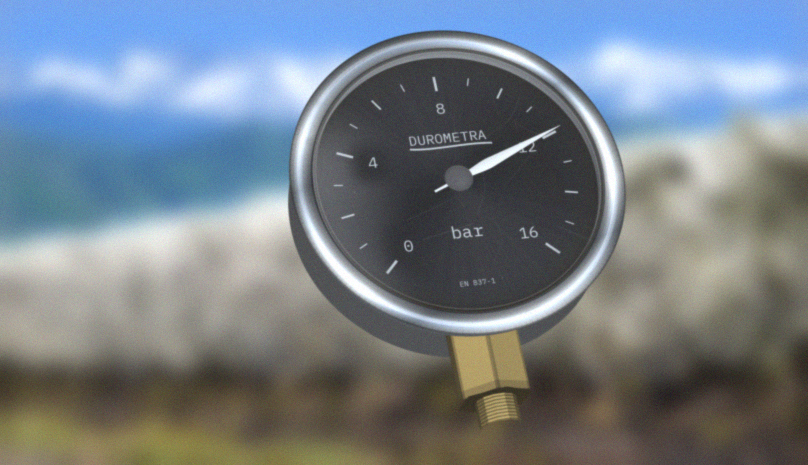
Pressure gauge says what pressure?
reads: 12 bar
